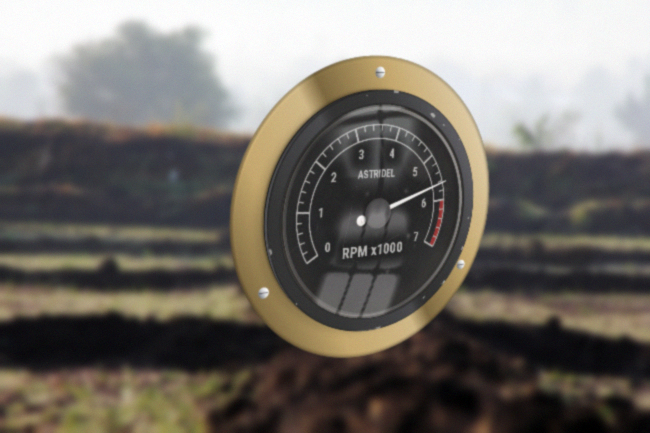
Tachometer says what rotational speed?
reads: 5600 rpm
